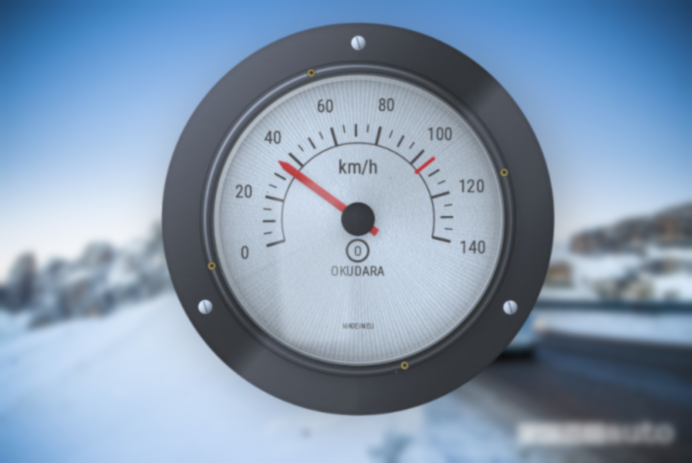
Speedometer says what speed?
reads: 35 km/h
